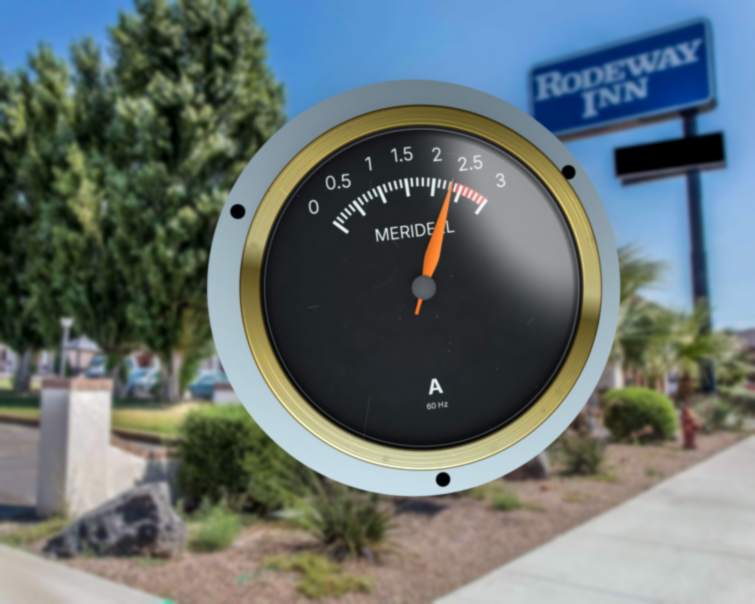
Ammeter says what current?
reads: 2.3 A
